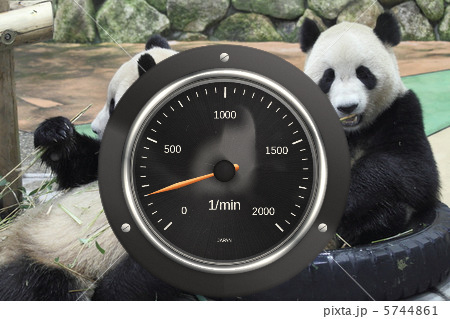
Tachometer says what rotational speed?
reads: 200 rpm
